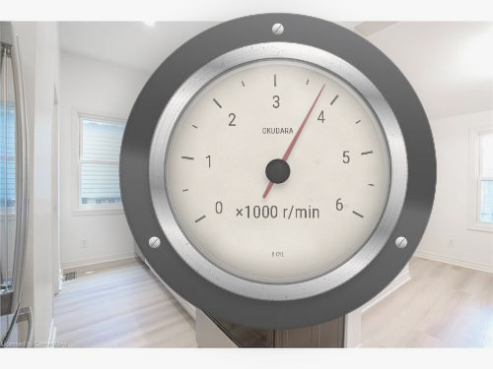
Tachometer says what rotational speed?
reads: 3750 rpm
